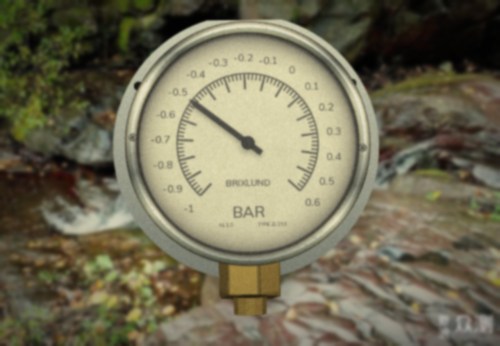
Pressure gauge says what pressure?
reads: -0.5 bar
